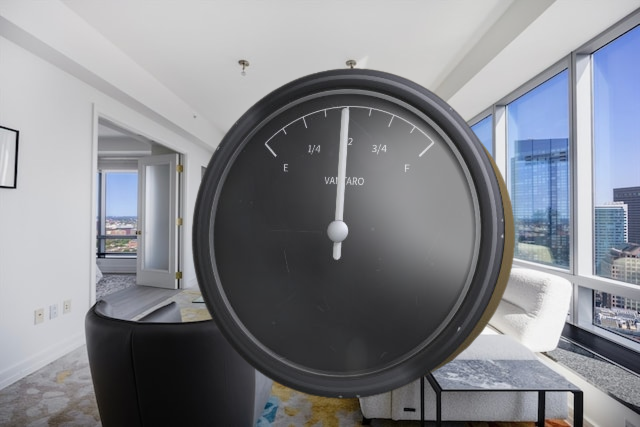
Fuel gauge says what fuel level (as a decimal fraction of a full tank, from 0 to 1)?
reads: 0.5
